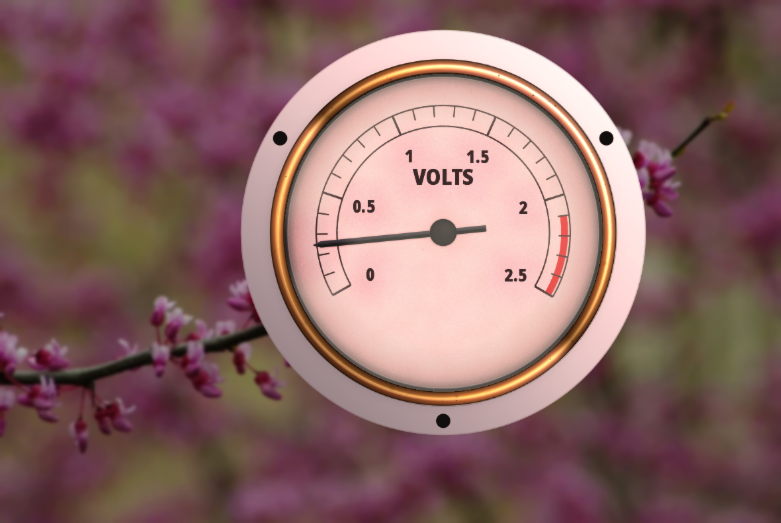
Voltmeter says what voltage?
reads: 0.25 V
